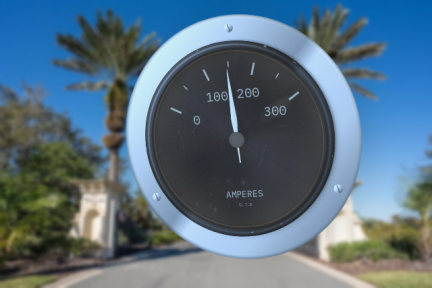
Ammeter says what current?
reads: 150 A
